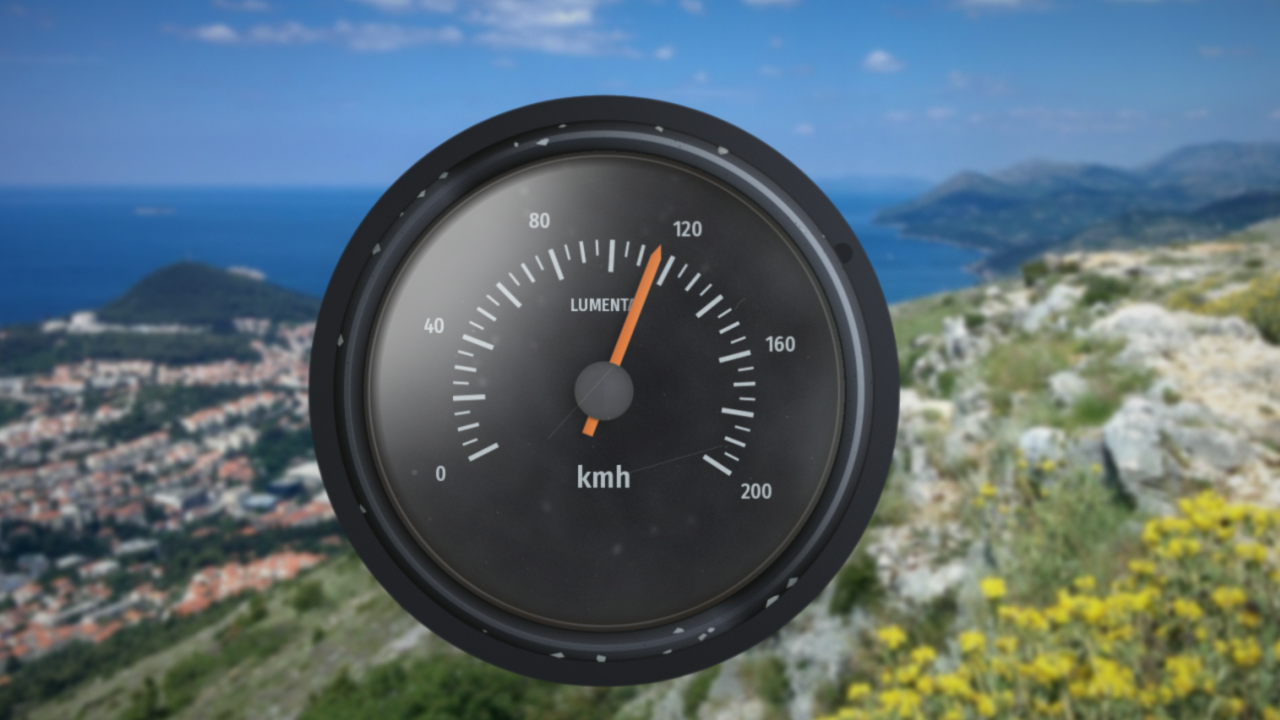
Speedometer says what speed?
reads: 115 km/h
